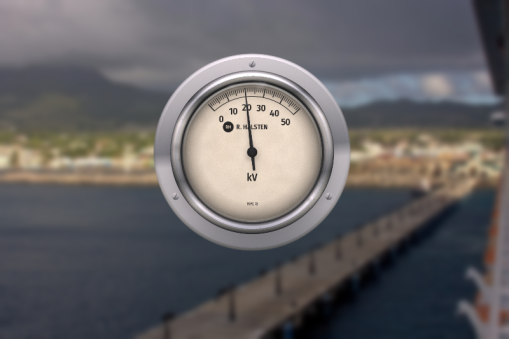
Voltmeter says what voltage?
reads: 20 kV
